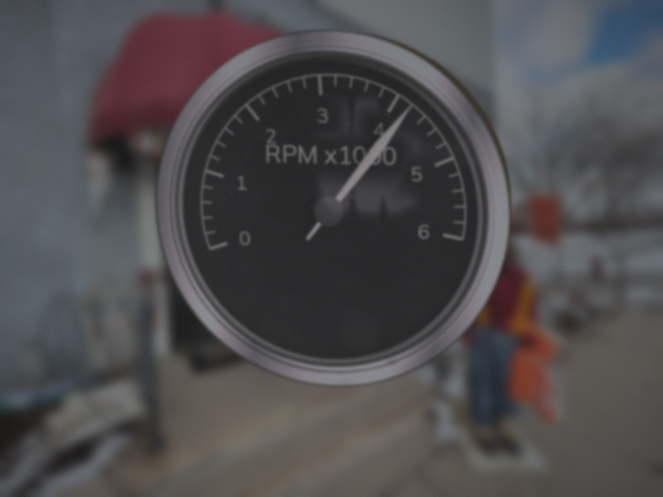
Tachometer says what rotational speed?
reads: 4200 rpm
